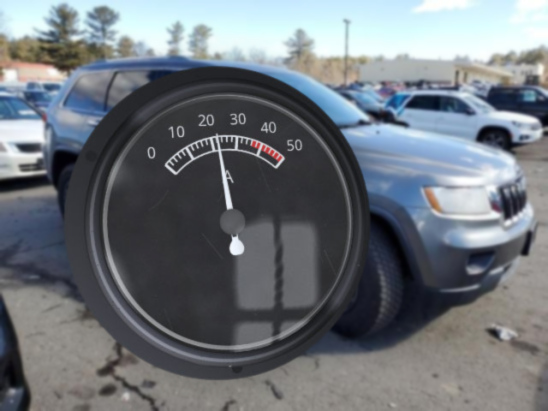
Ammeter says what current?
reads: 22 A
